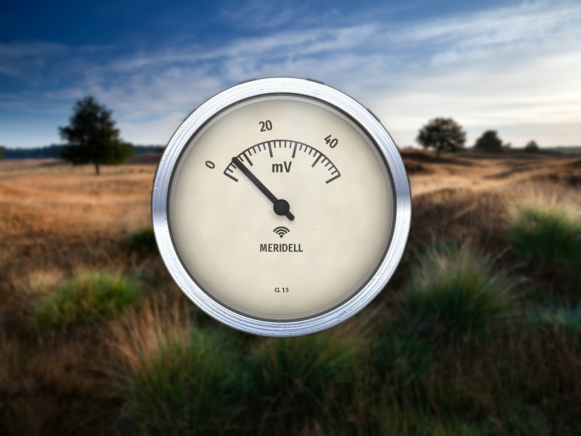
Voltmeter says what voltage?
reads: 6 mV
